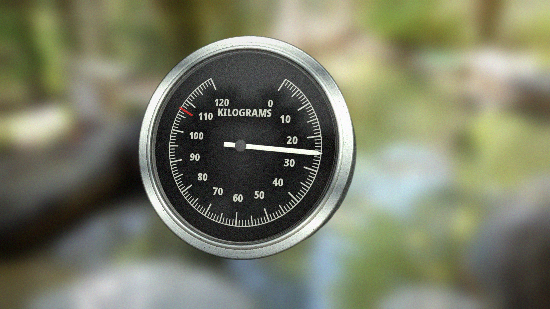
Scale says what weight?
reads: 25 kg
